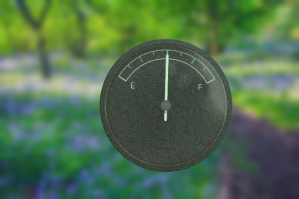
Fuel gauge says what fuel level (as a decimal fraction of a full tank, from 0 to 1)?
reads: 0.5
